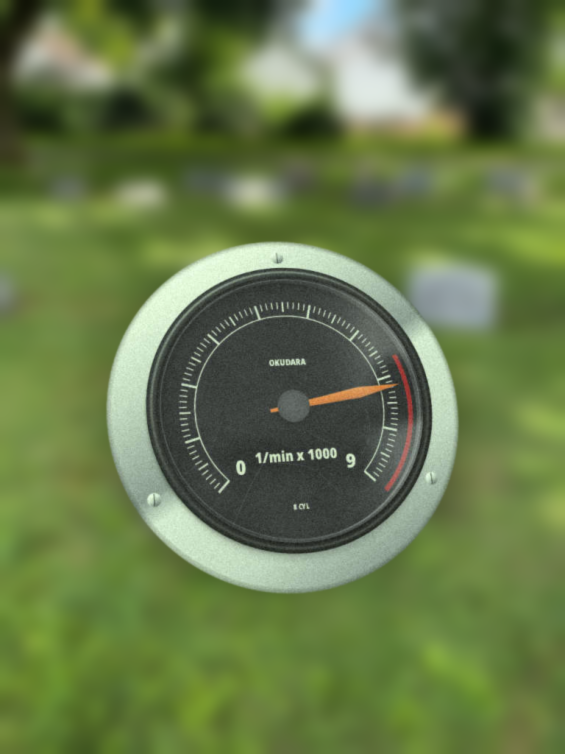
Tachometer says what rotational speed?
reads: 7200 rpm
